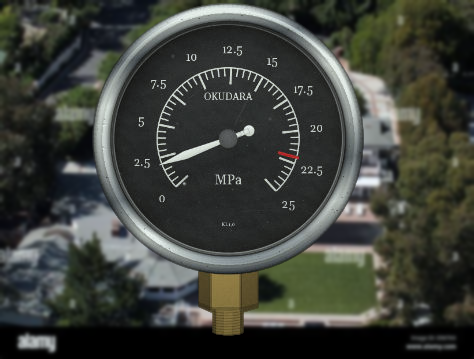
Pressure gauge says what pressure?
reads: 2 MPa
